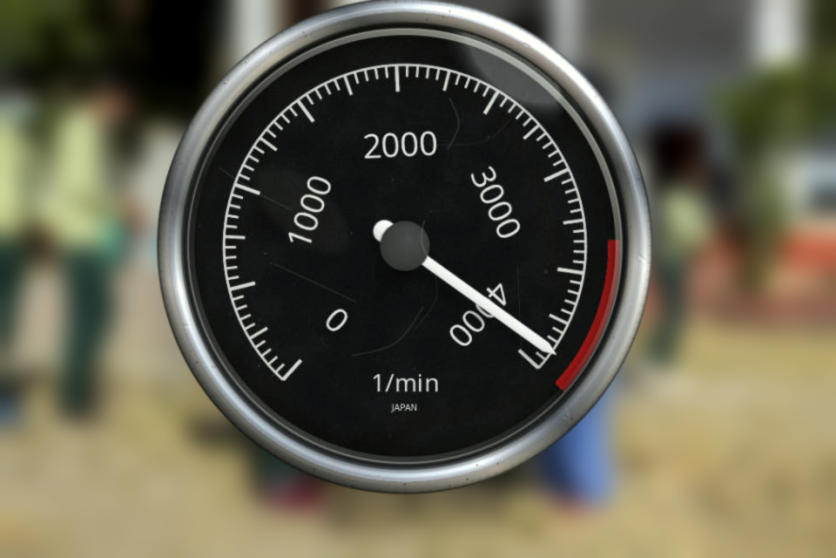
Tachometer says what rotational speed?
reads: 3900 rpm
